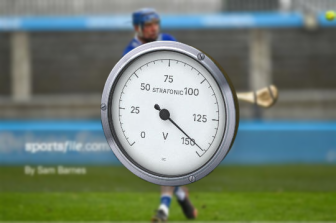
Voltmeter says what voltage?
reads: 145 V
